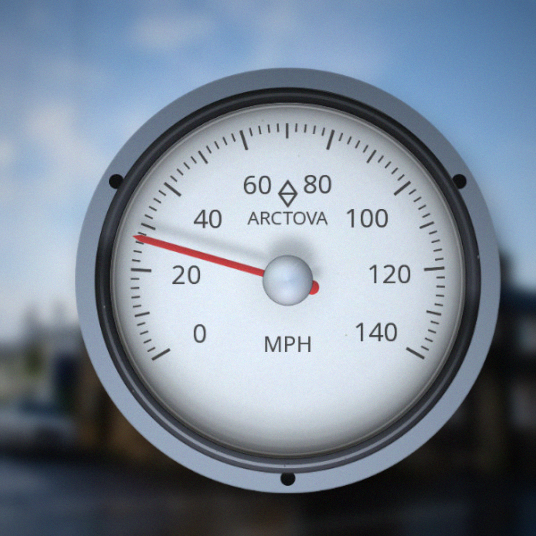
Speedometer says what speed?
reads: 27 mph
